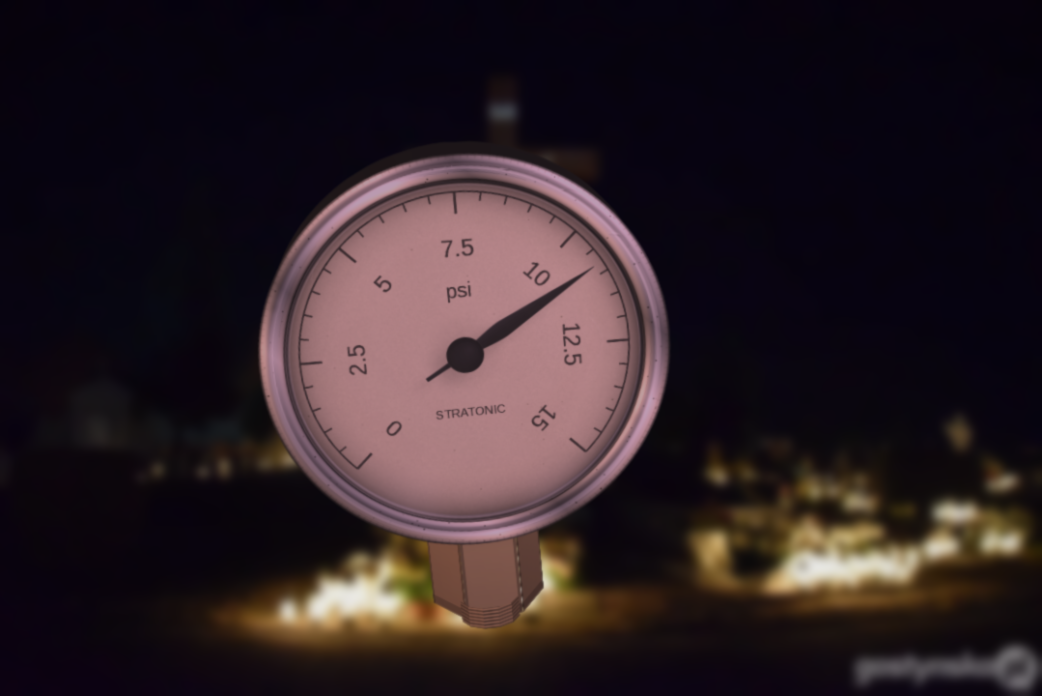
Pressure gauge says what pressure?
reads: 10.75 psi
